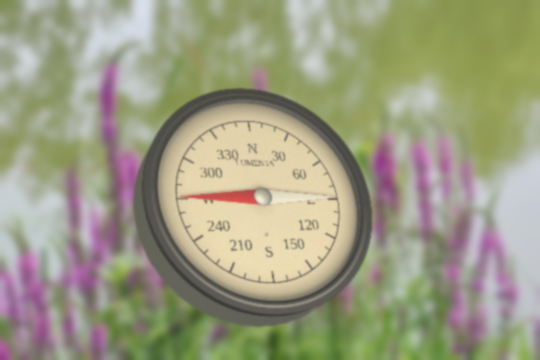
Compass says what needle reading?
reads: 270 °
